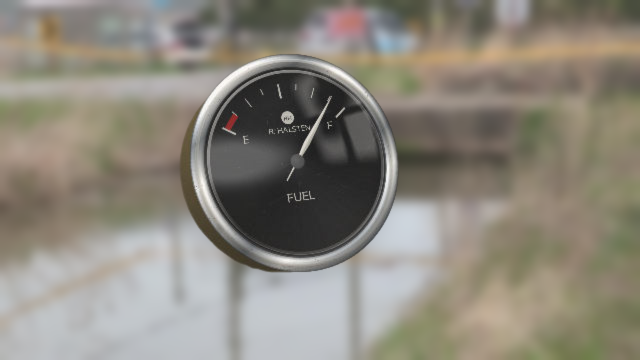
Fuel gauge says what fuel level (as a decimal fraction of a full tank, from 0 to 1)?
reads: 0.875
